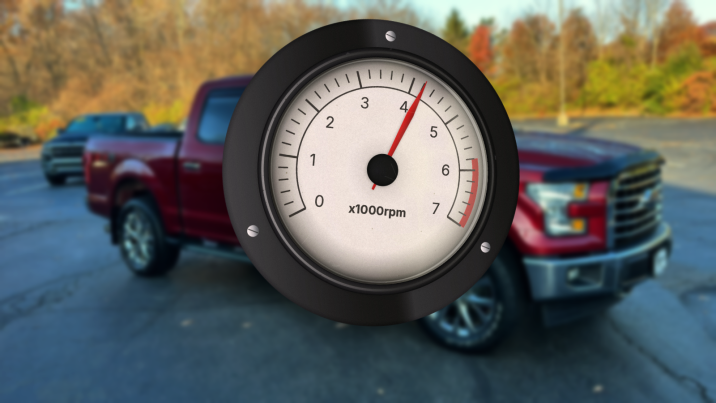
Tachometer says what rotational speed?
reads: 4200 rpm
